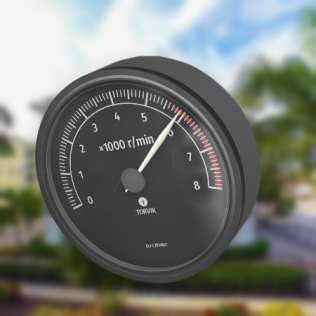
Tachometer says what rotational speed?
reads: 5900 rpm
